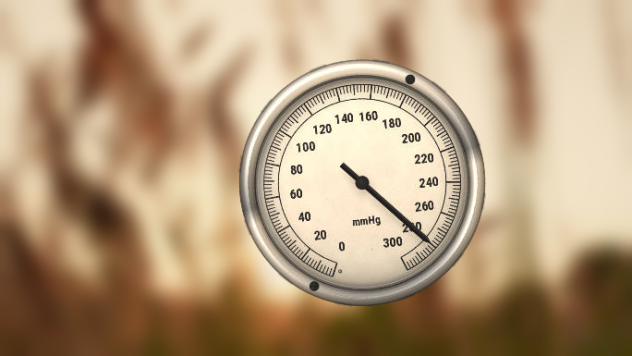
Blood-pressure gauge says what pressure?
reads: 280 mmHg
